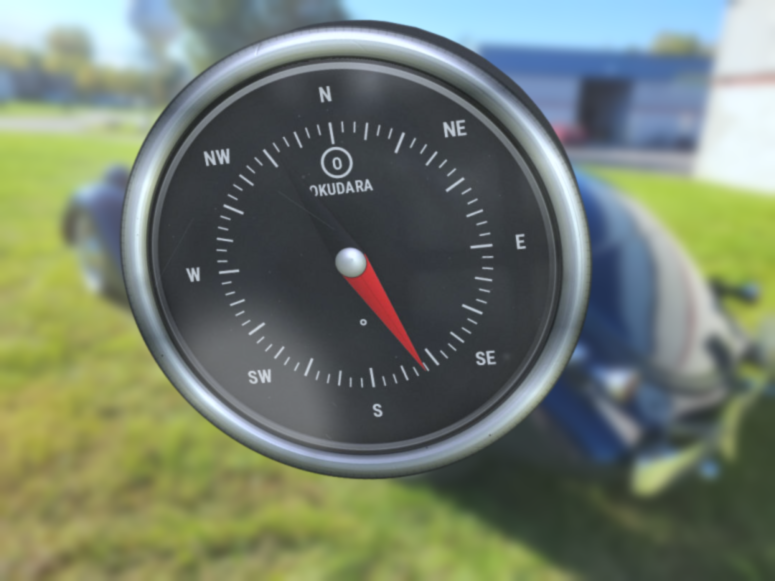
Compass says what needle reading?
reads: 155 °
